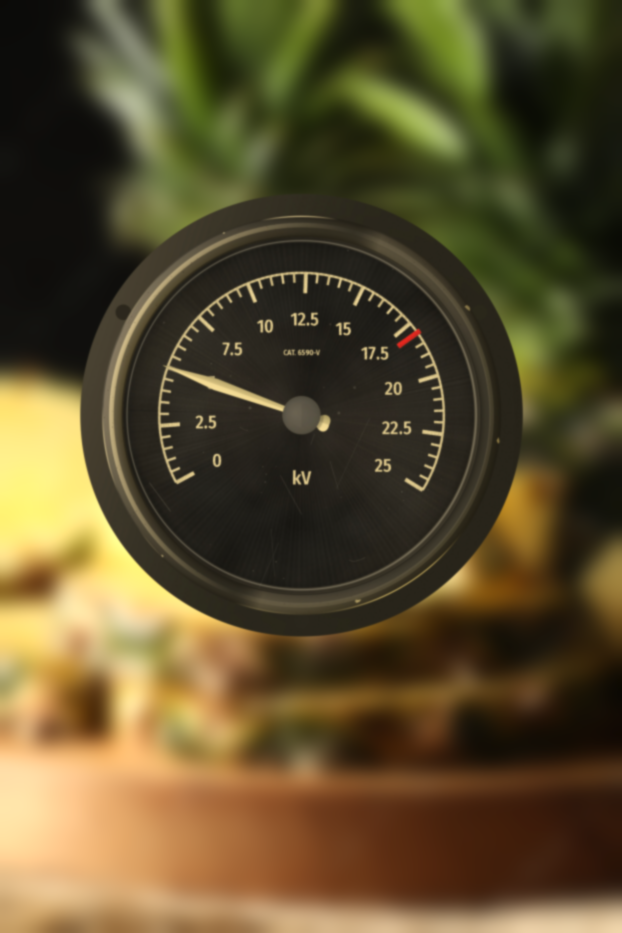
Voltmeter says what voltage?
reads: 5 kV
